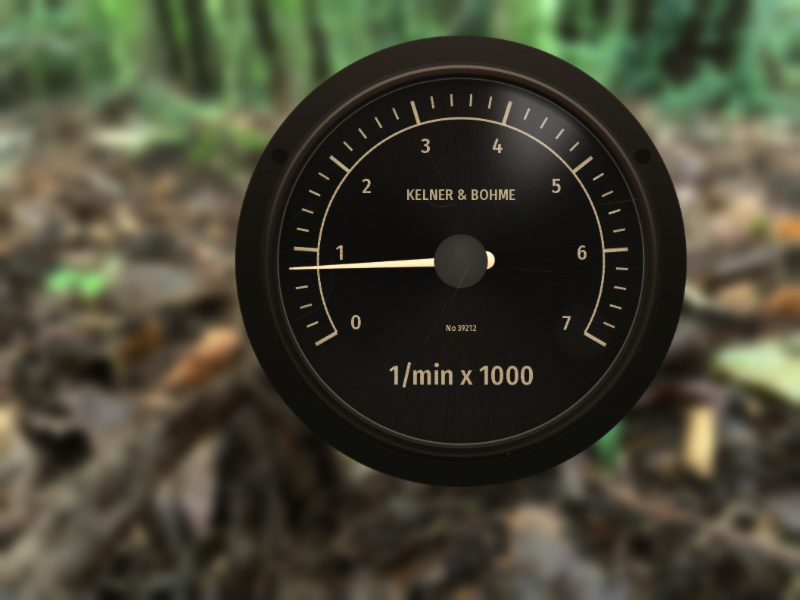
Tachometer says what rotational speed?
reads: 800 rpm
